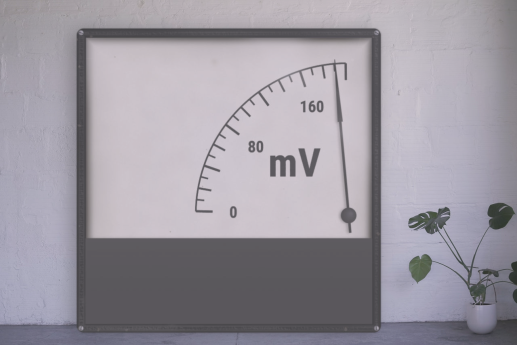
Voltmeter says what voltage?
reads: 190 mV
